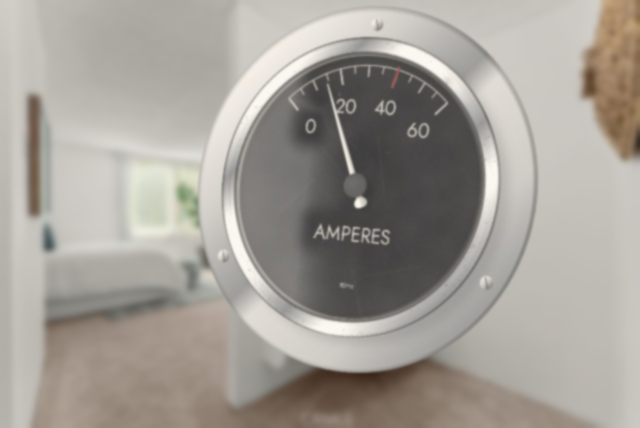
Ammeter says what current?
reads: 15 A
